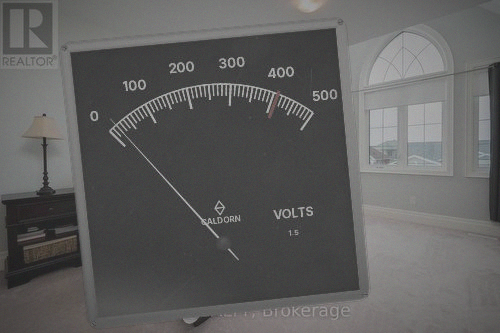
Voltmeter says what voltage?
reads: 20 V
